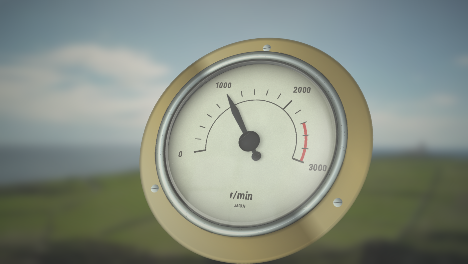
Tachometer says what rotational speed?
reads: 1000 rpm
